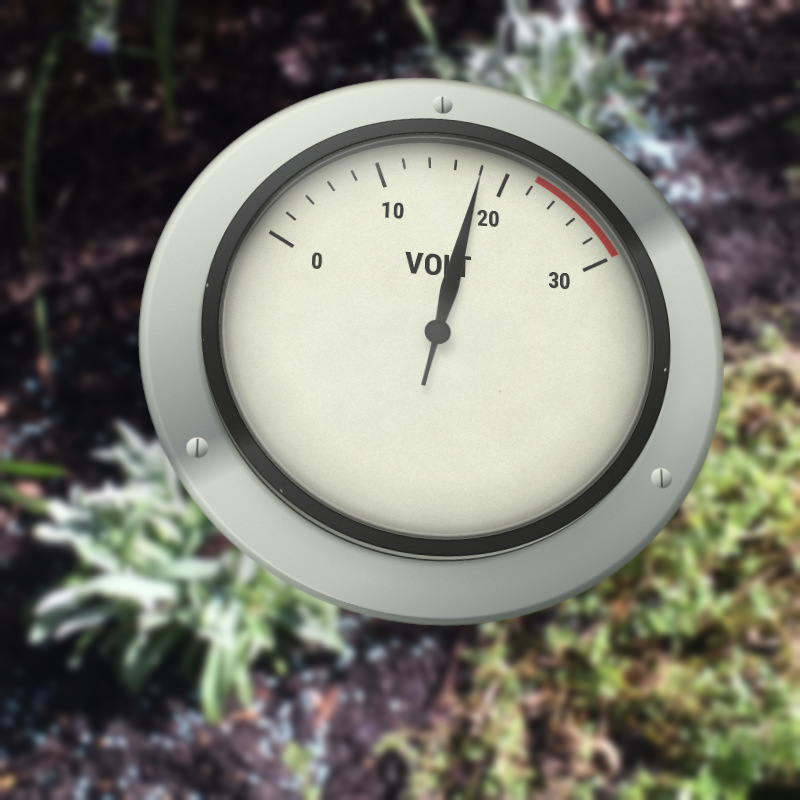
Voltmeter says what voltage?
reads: 18 V
